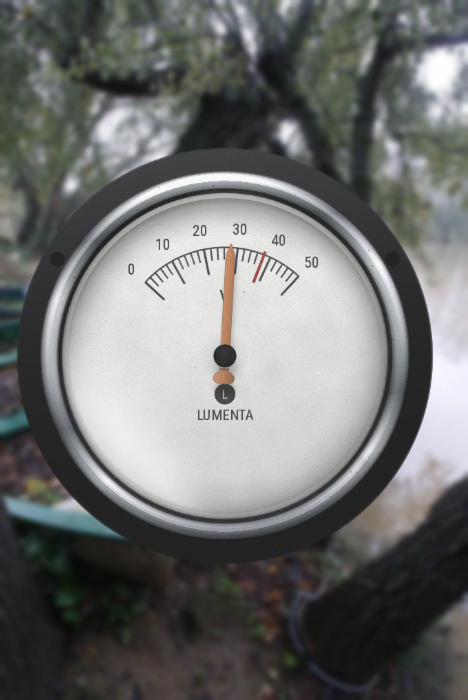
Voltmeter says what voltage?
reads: 28 V
